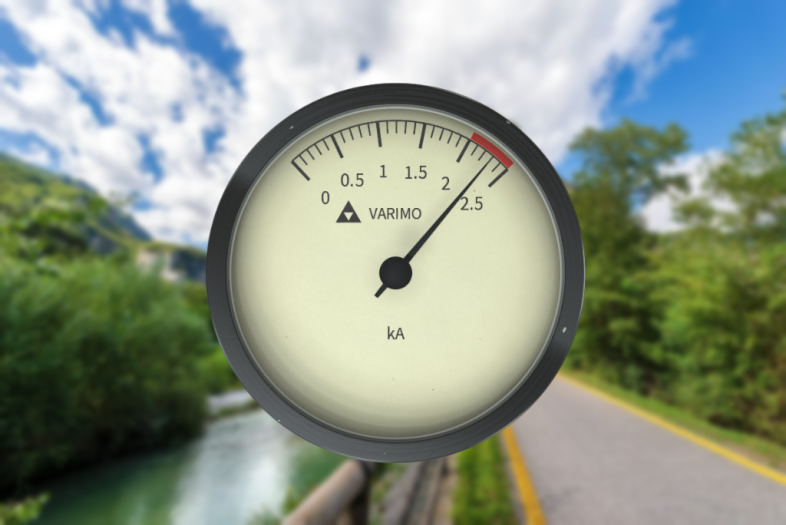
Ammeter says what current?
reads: 2.3 kA
